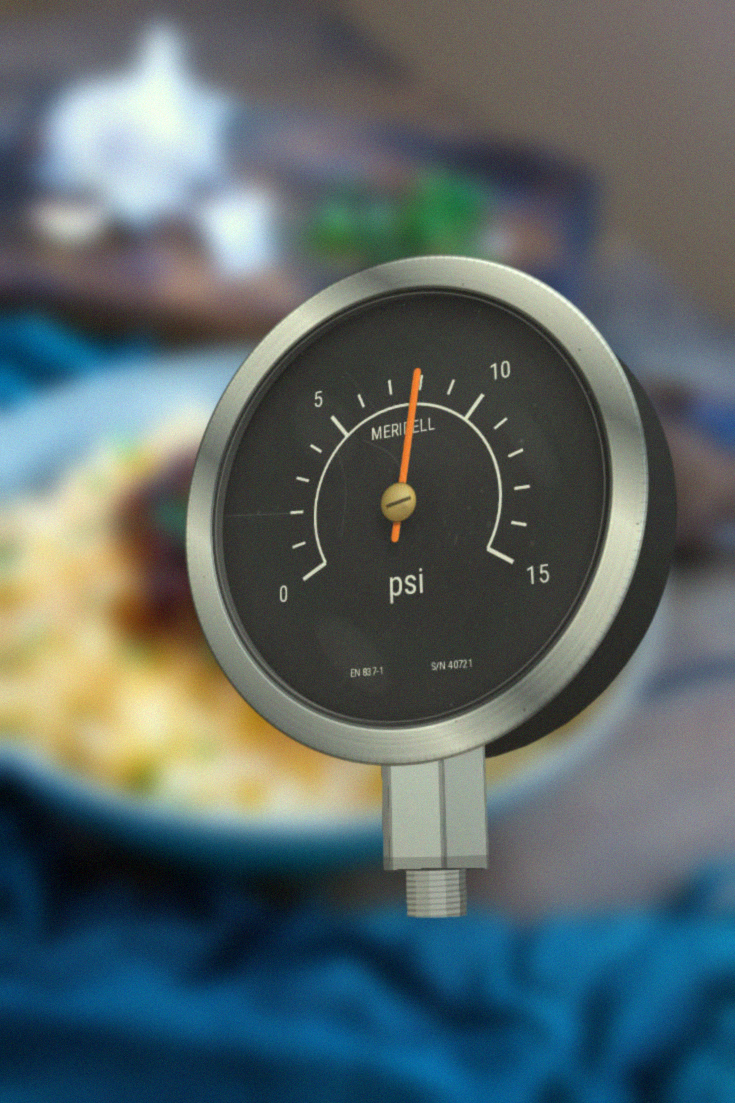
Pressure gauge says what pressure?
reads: 8 psi
